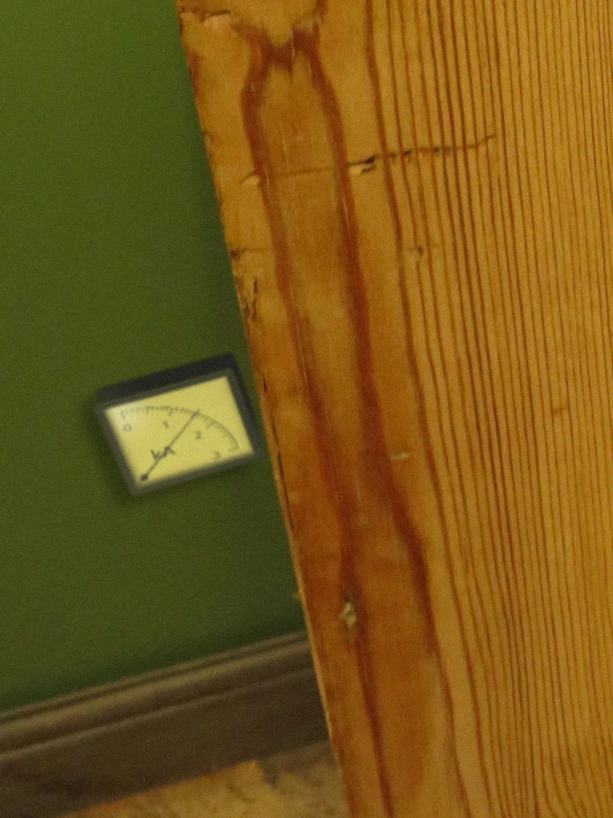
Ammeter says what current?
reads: 1.5 kA
